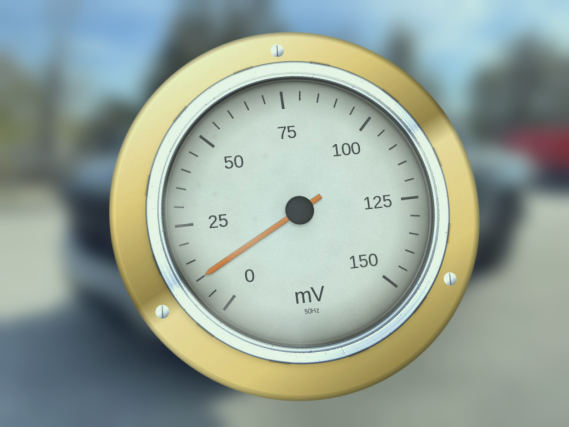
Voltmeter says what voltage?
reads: 10 mV
